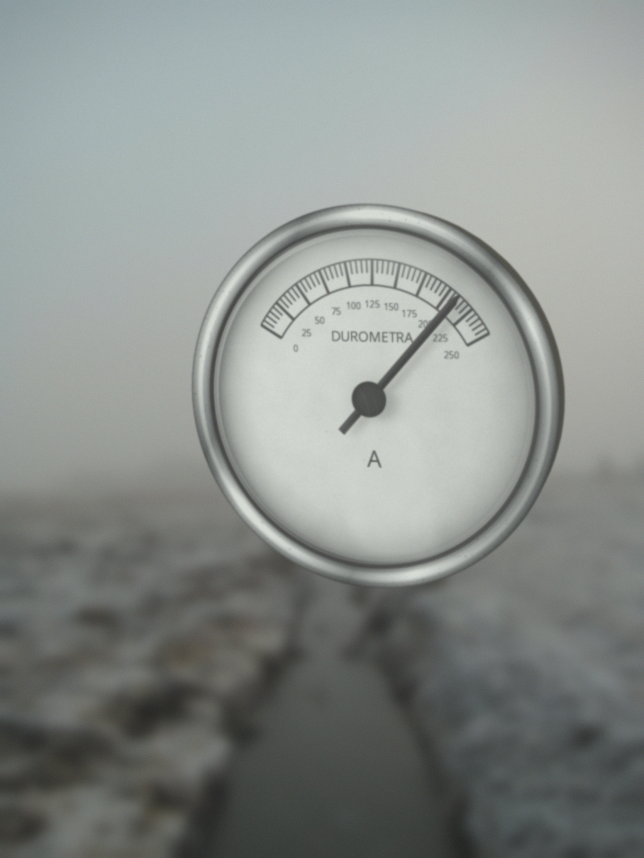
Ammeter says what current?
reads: 210 A
